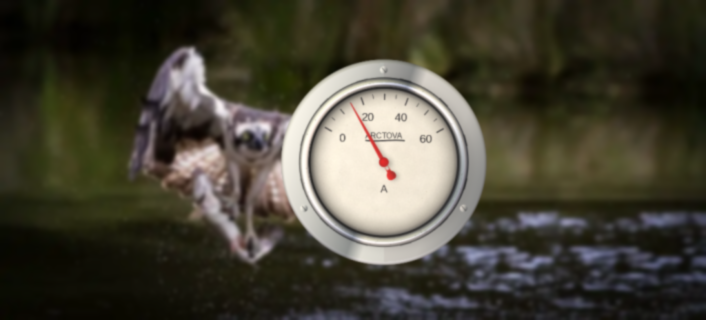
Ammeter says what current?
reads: 15 A
